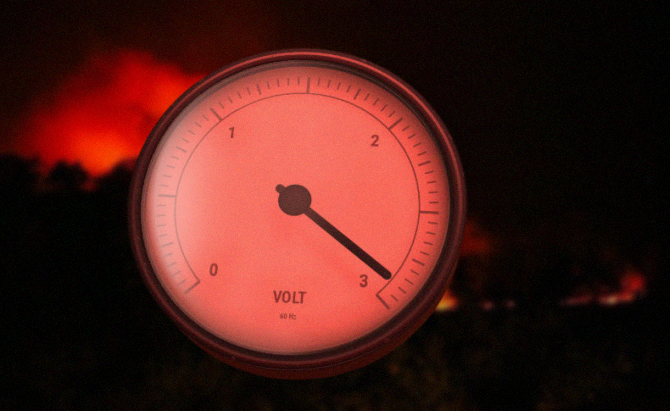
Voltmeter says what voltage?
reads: 2.9 V
